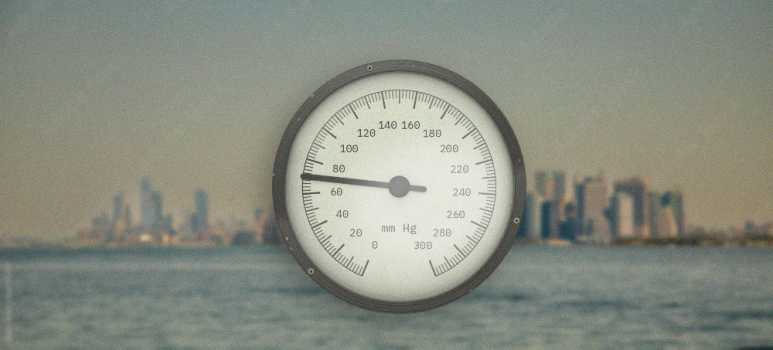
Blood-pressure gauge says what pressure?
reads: 70 mmHg
